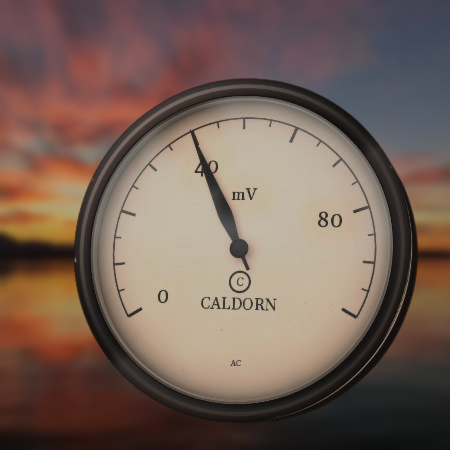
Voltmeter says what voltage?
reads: 40 mV
